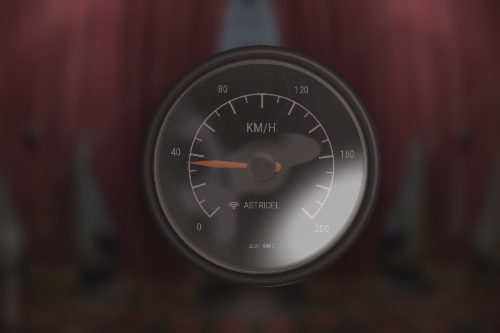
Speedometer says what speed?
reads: 35 km/h
